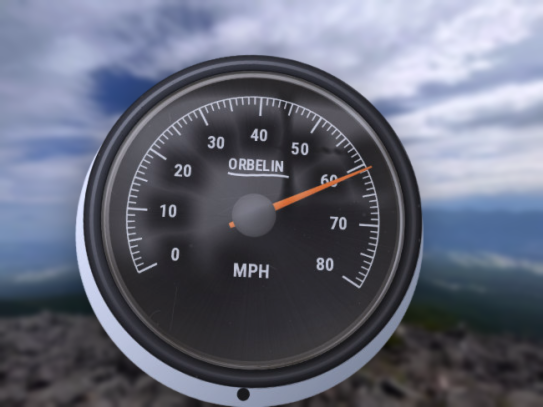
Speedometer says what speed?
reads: 61 mph
